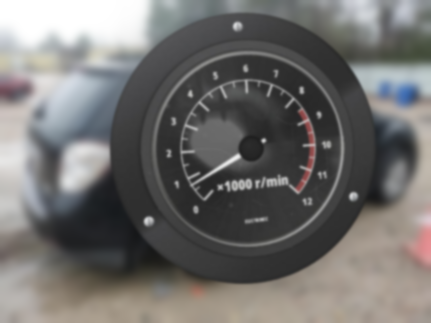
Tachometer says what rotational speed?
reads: 750 rpm
